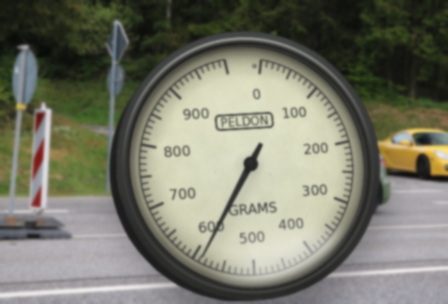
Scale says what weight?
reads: 590 g
